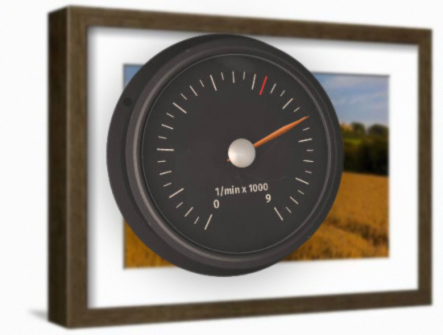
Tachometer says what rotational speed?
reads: 6500 rpm
